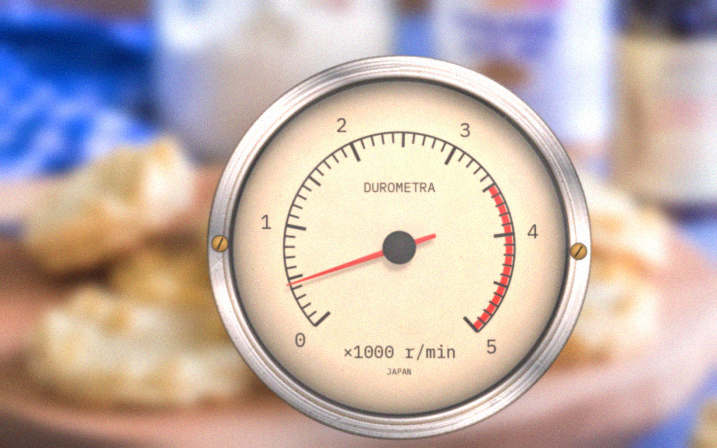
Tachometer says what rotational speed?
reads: 450 rpm
